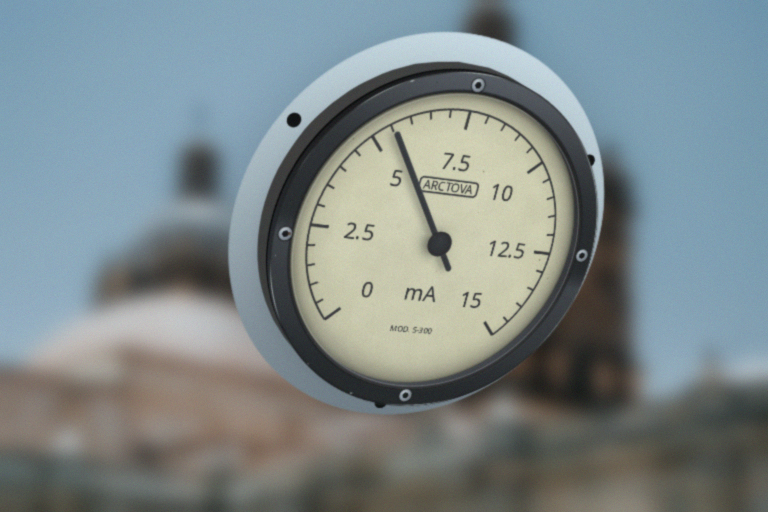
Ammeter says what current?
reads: 5.5 mA
